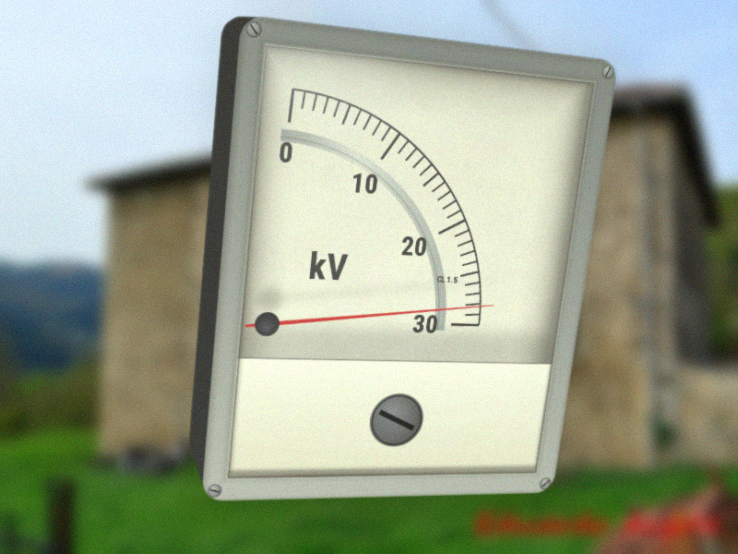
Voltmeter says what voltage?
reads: 28 kV
